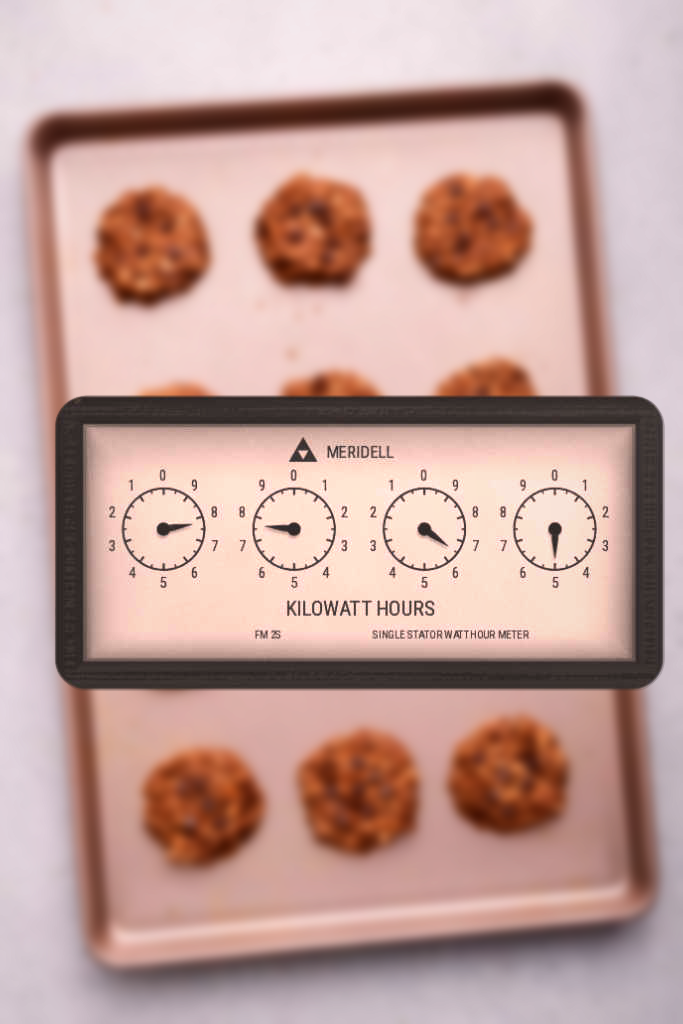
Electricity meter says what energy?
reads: 7765 kWh
